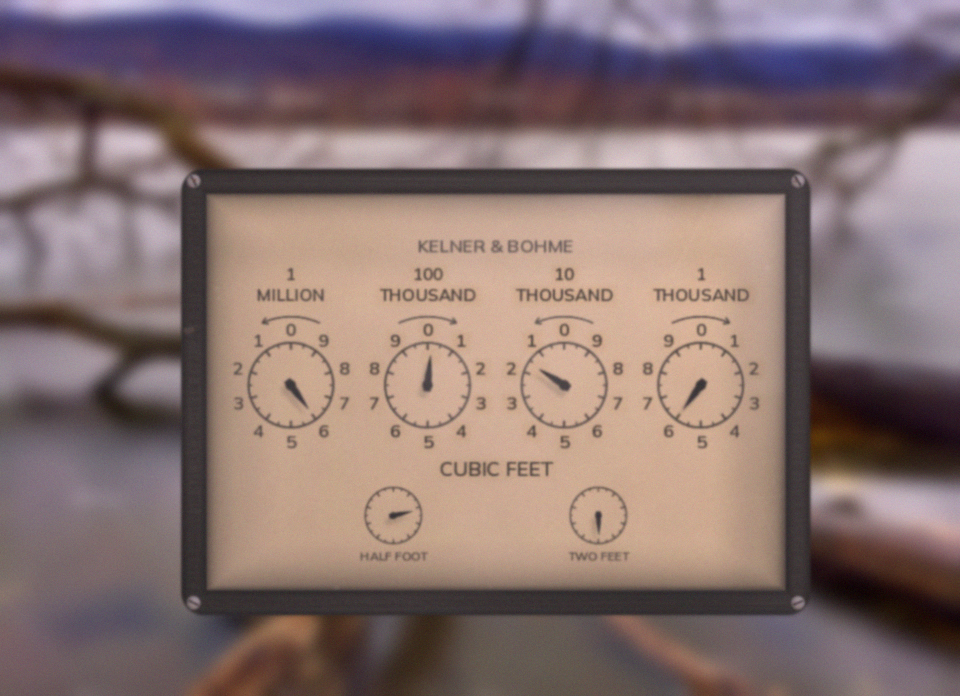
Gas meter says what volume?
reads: 601600 ft³
